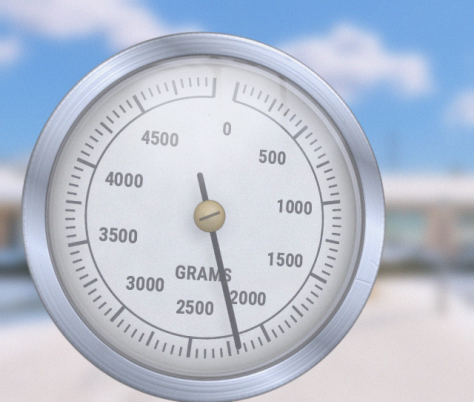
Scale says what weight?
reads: 2200 g
